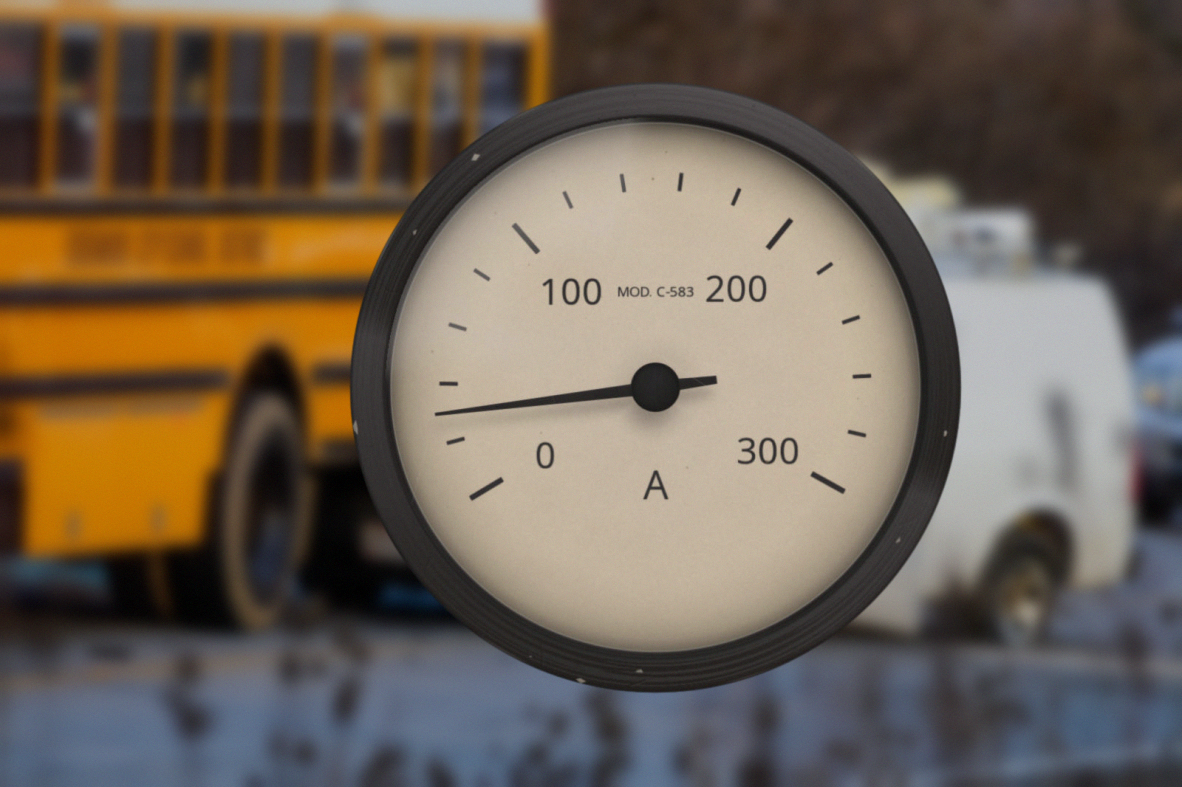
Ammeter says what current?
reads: 30 A
